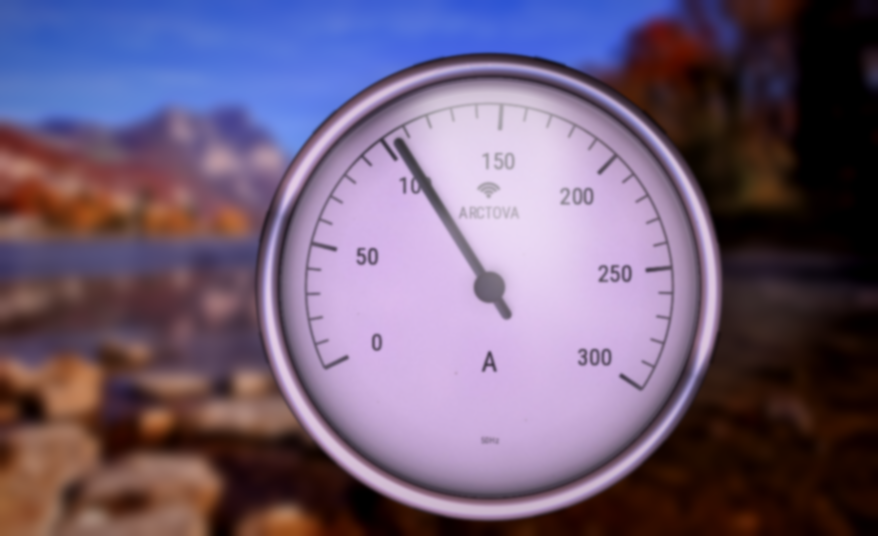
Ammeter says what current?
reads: 105 A
